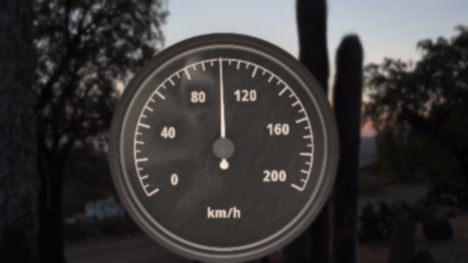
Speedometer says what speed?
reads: 100 km/h
